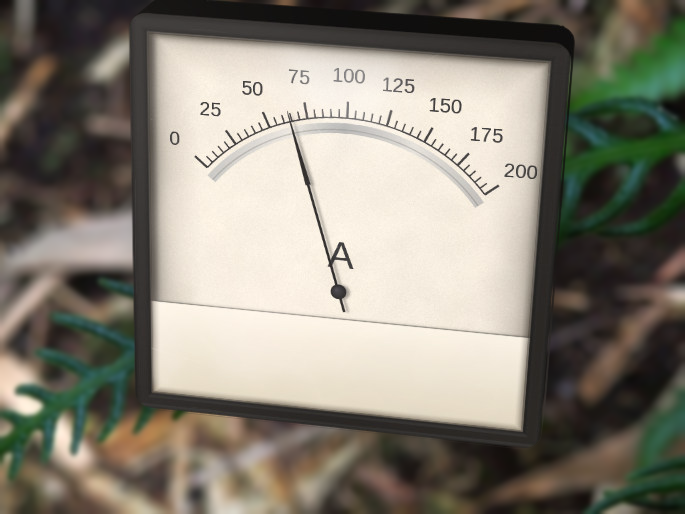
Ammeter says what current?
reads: 65 A
